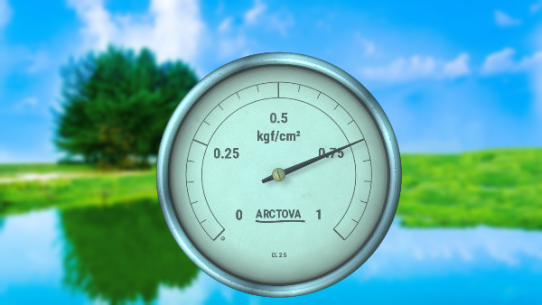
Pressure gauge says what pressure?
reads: 0.75 kg/cm²
